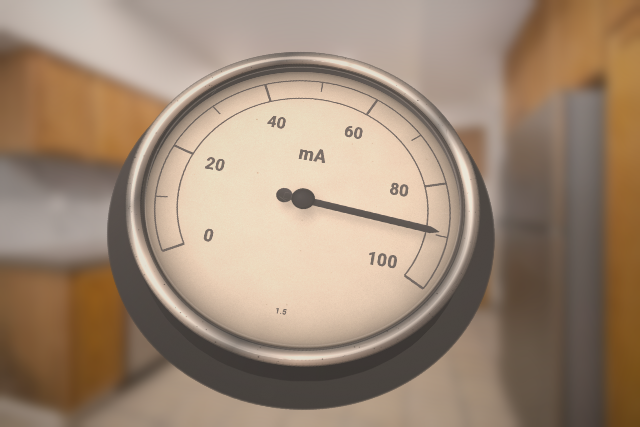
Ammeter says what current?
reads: 90 mA
